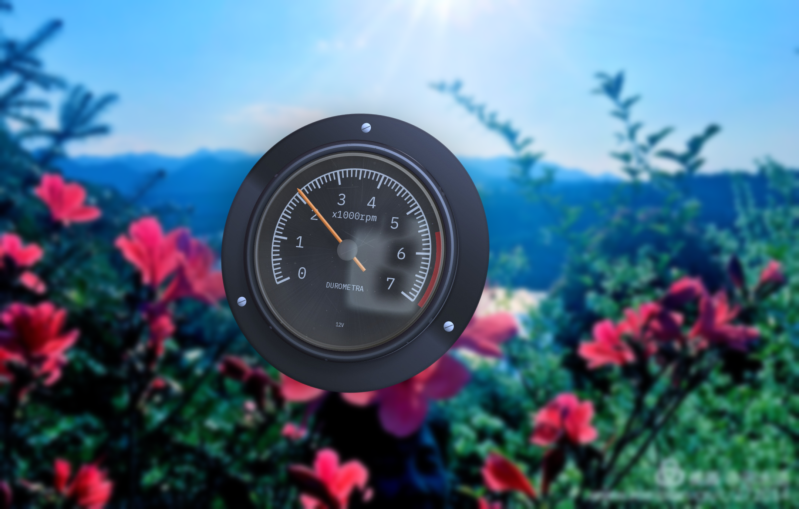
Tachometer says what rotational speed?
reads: 2100 rpm
